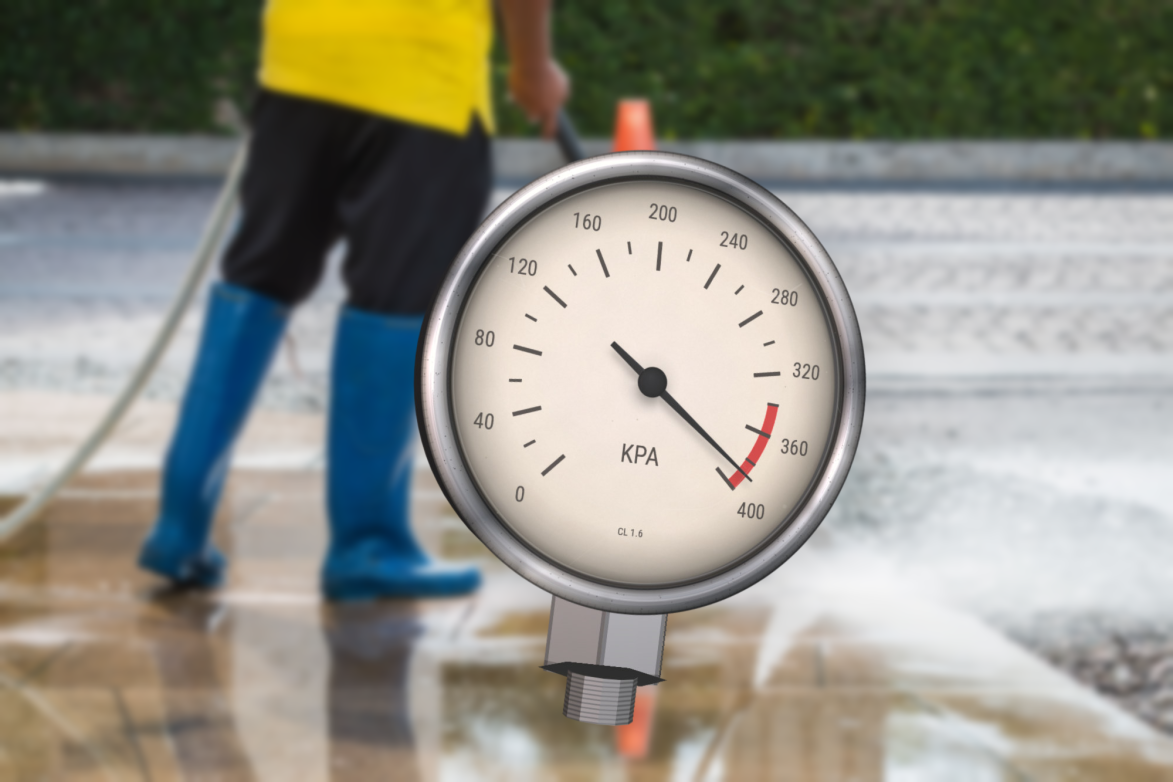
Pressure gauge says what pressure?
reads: 390 kPa
